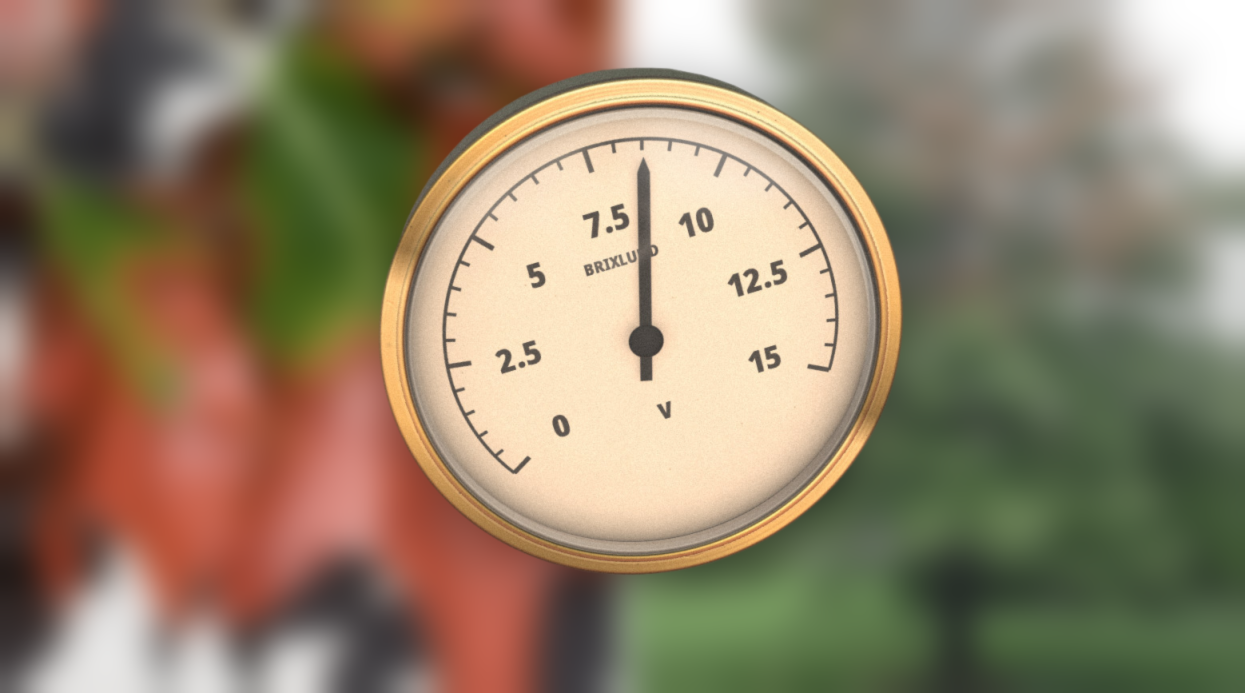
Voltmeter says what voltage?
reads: 8.5 V
